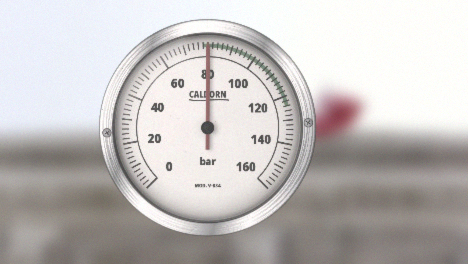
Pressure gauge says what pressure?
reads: 80 bar
